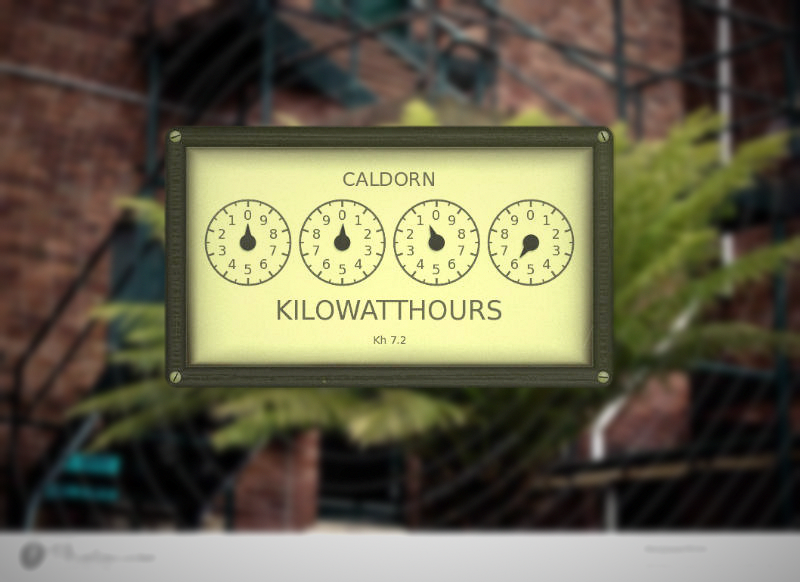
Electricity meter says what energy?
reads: 6 kWh
